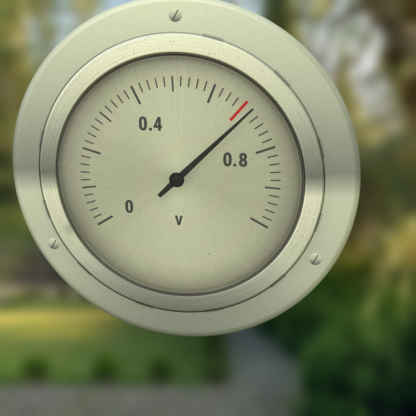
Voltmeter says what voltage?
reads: 0.7 V
